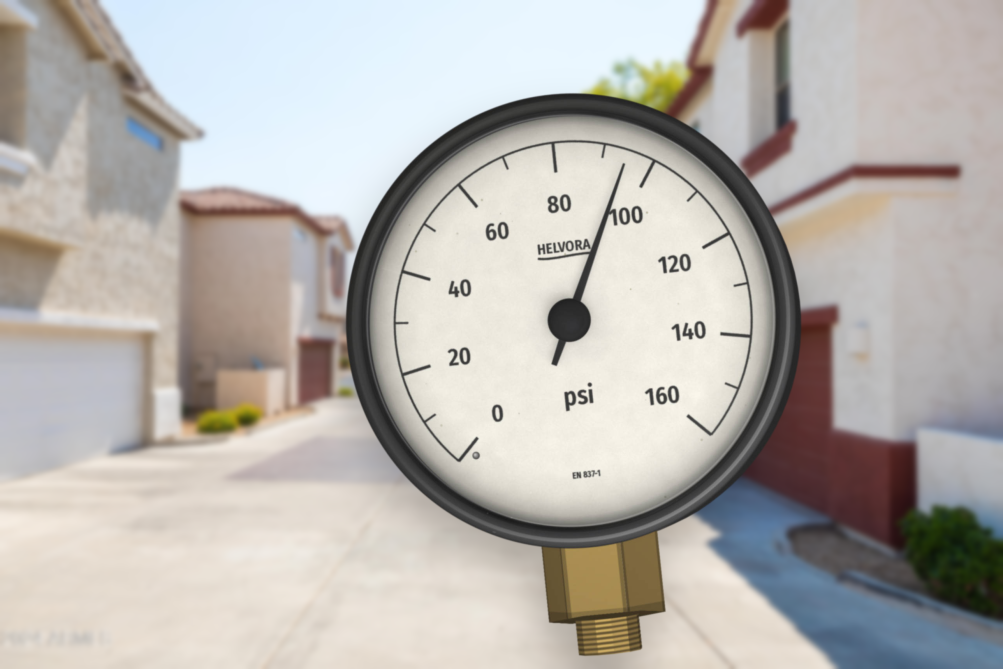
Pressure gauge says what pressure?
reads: 95 psi
